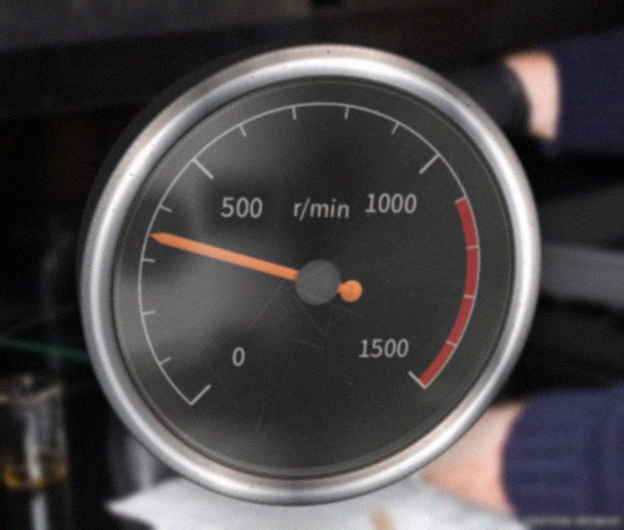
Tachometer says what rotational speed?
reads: 350 rpm
